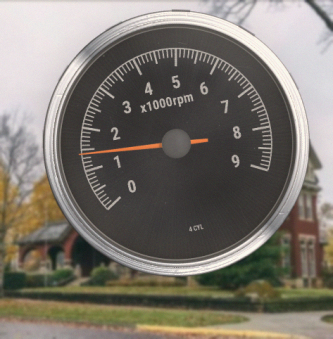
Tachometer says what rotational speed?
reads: 1400 rpm
